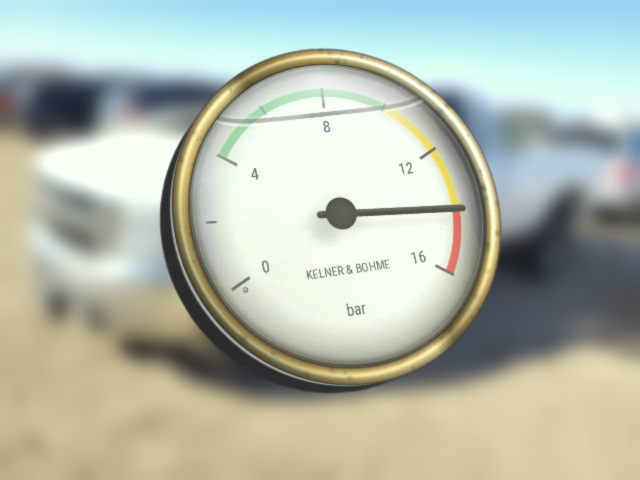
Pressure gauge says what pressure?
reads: 14 bar
